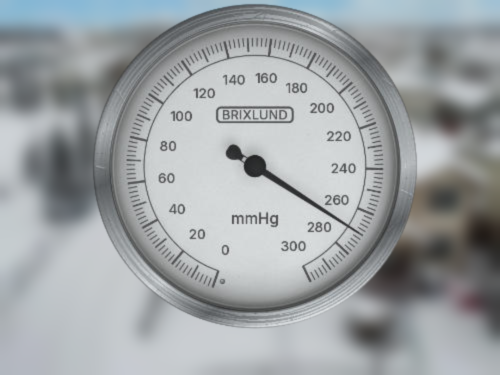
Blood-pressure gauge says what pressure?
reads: 270 mmHg
